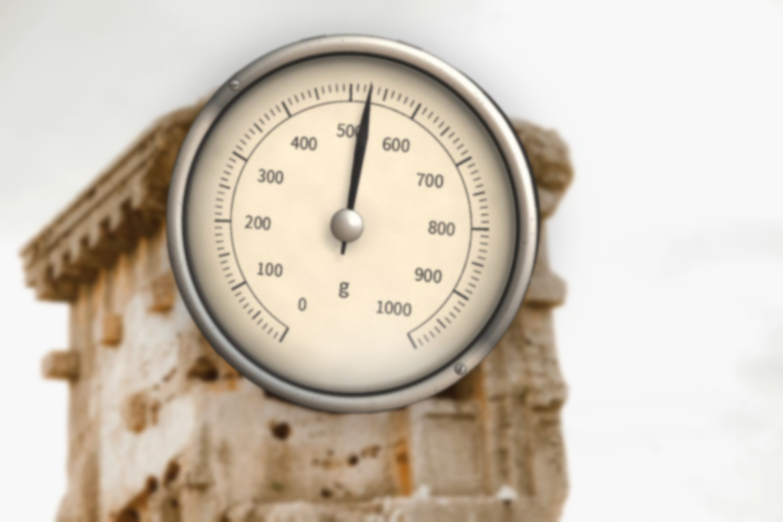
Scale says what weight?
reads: 530 g
